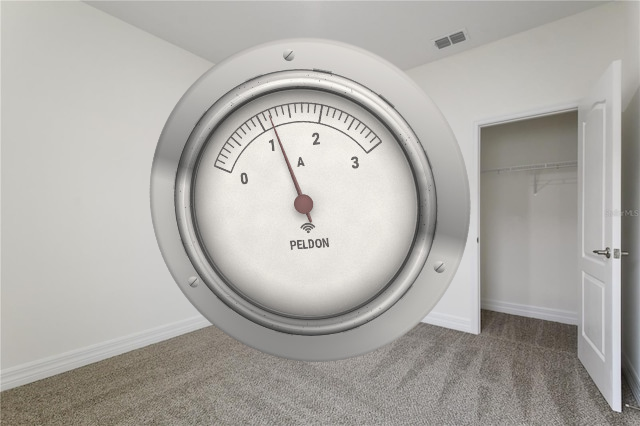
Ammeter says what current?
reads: 1.2 A
